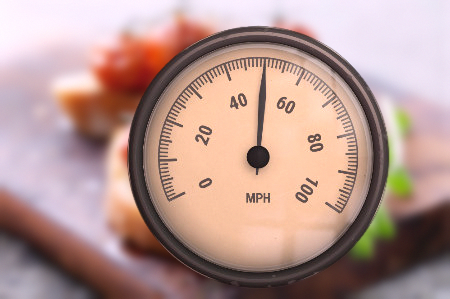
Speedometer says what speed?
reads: 50 mph
